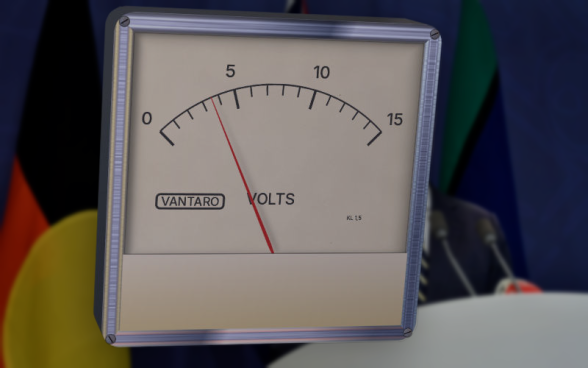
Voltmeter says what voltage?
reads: 3.5 V
